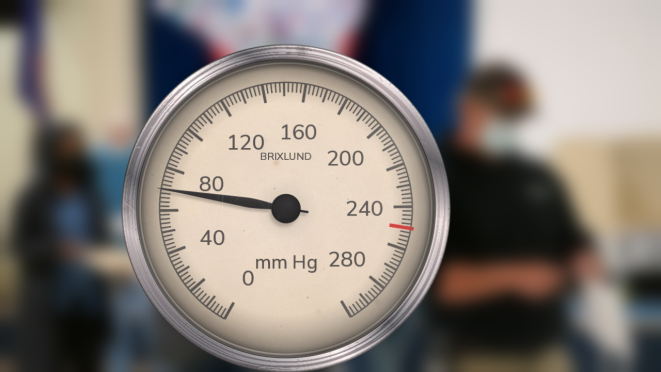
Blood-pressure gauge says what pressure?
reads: 70 mmHg
